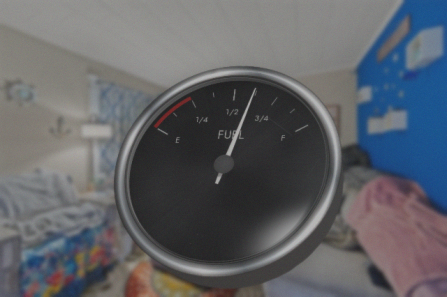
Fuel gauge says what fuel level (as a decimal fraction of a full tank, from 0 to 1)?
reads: 0.625
